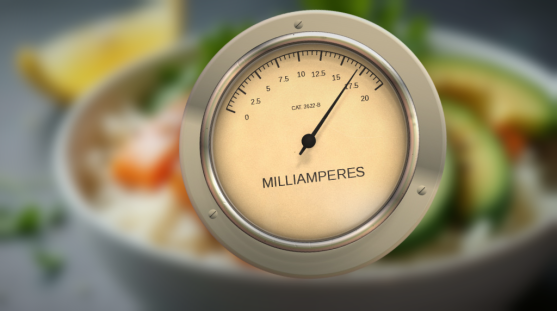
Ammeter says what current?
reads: 17 mA
